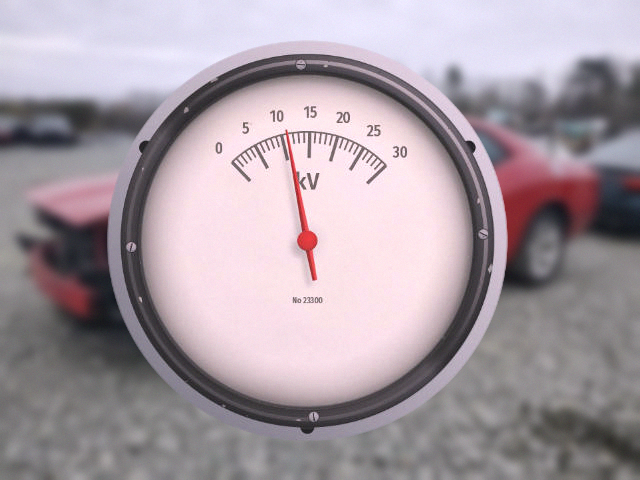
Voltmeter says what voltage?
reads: 11 kV
